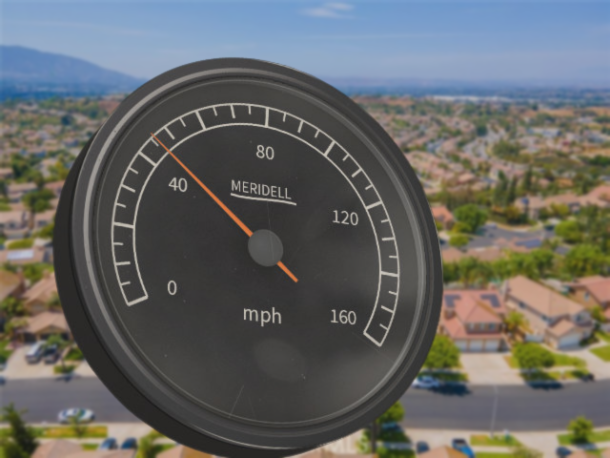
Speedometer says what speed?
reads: 45 mph
